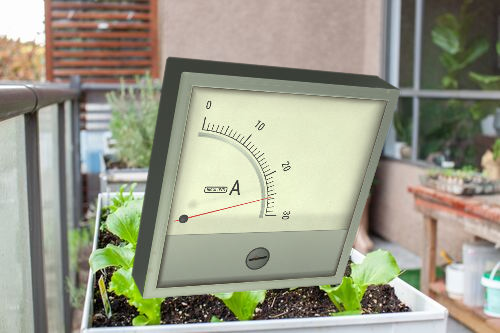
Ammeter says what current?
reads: 25 A
